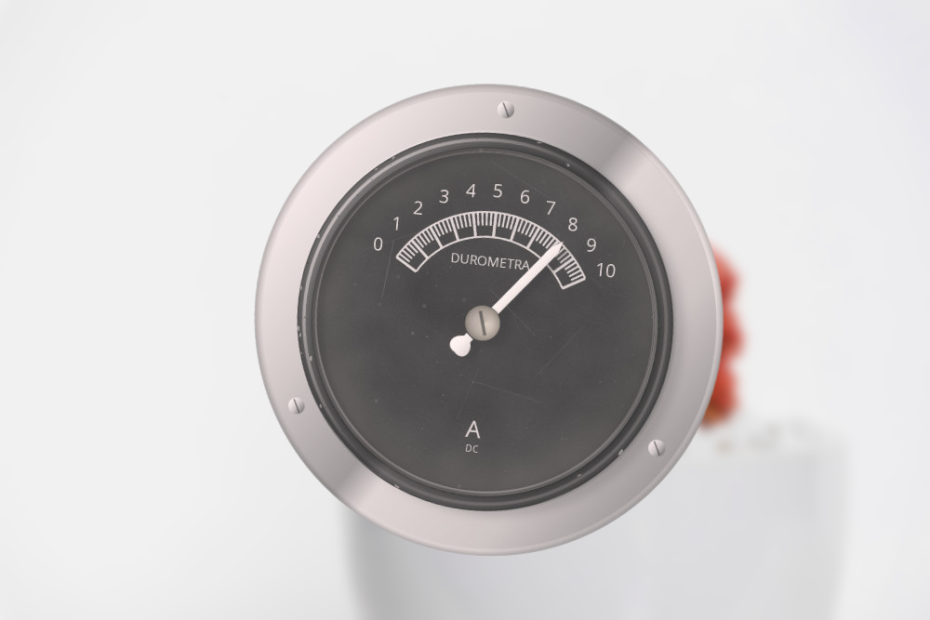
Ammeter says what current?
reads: 8.2 A
